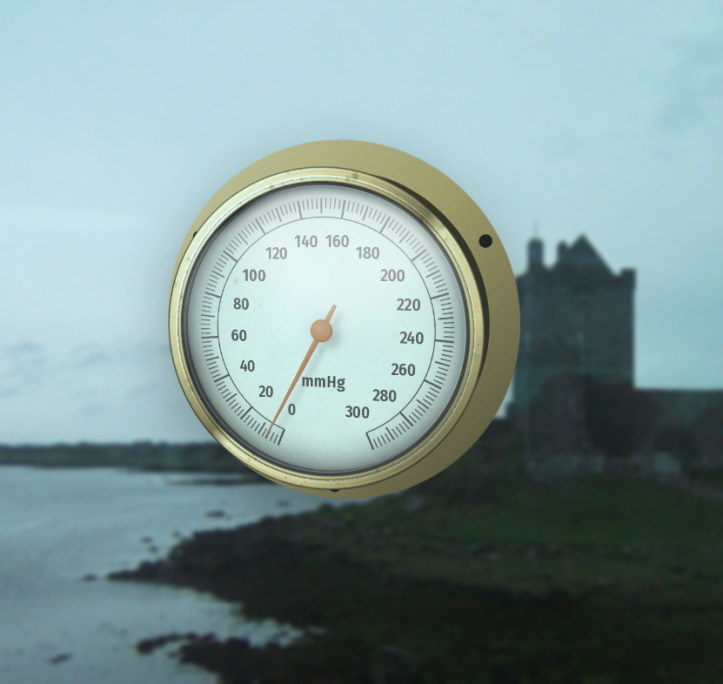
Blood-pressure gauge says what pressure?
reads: 6 mmHg
